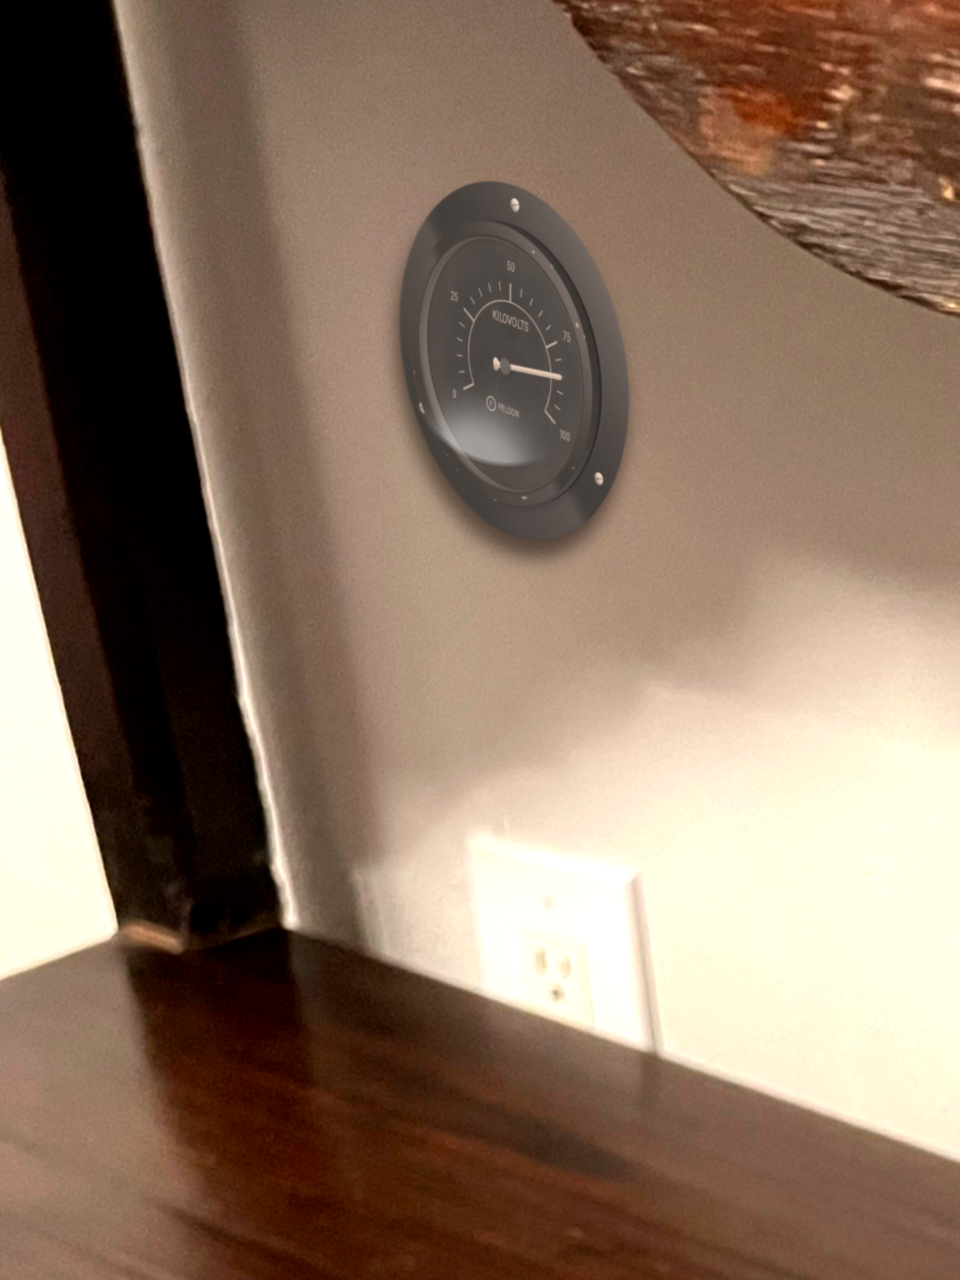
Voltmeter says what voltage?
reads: 85 kV
